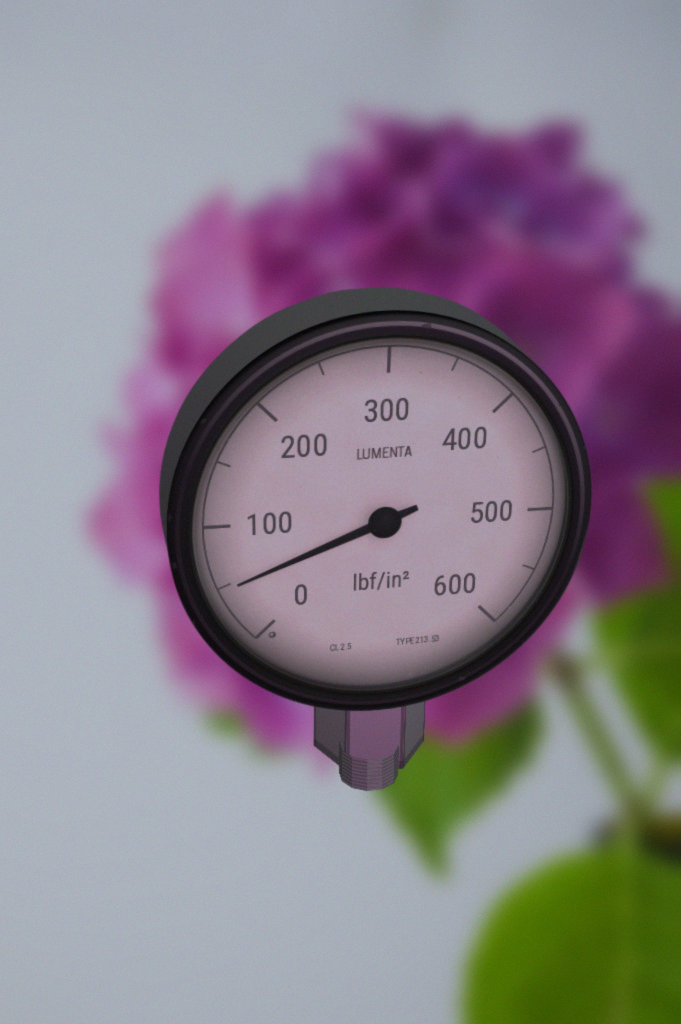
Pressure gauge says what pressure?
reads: 50 psi
